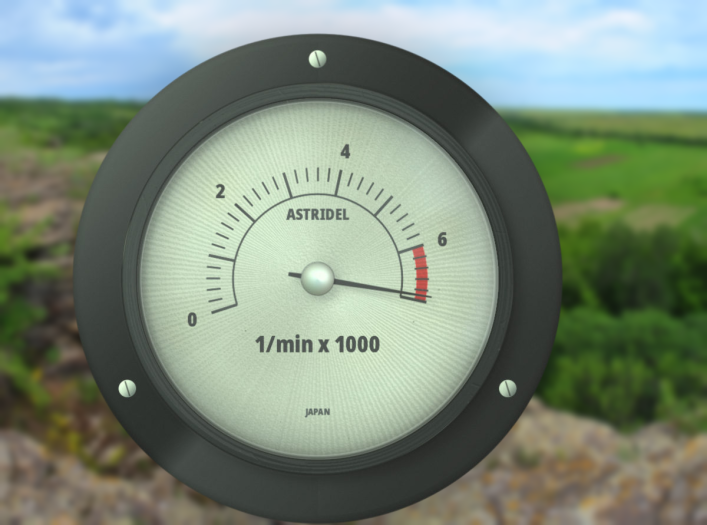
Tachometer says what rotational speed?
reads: 6900 rpm
